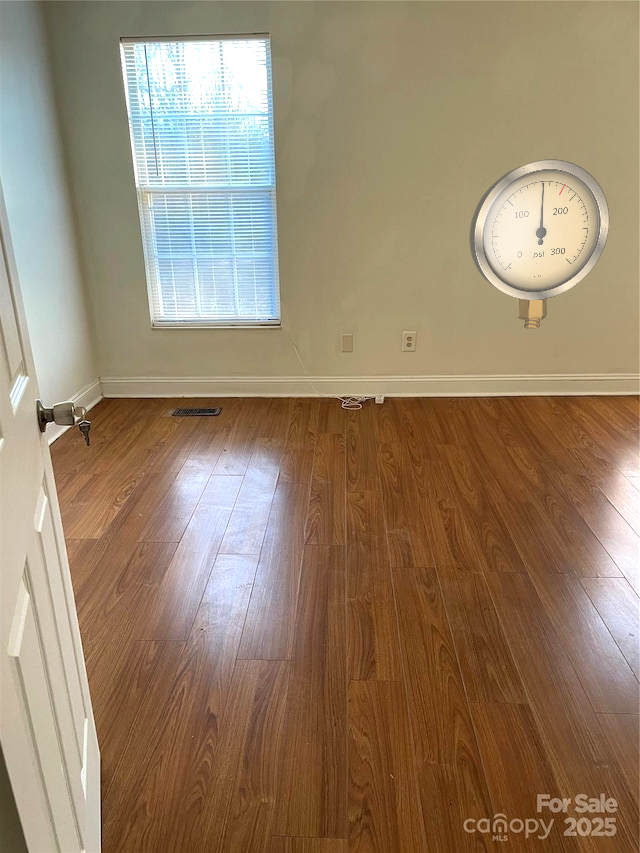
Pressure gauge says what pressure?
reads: 150 psi
